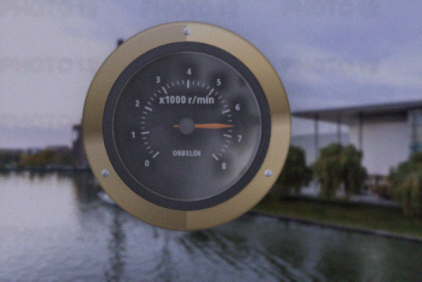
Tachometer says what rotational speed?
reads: 6600 rpm
